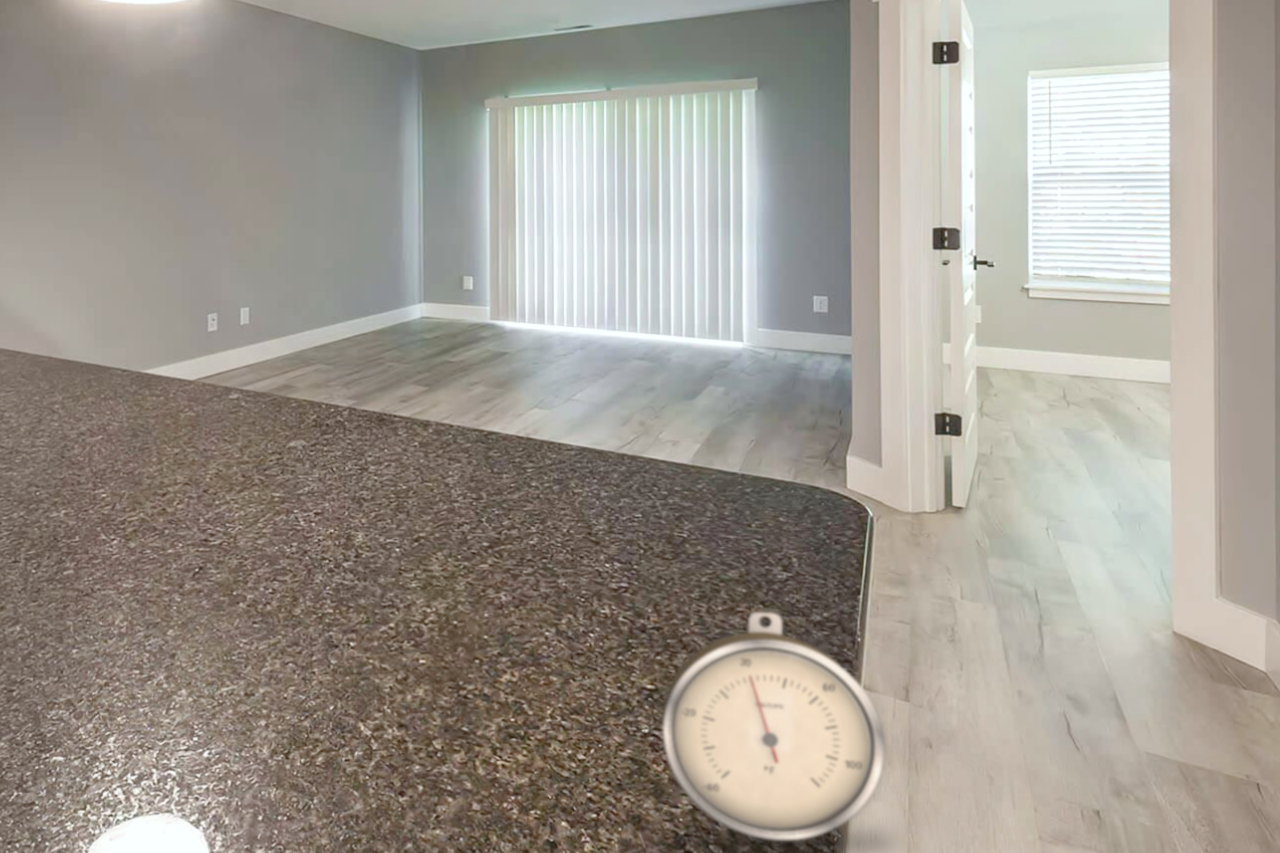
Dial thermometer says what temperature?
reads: 20 °F
